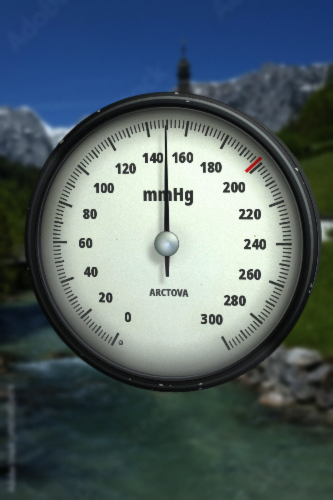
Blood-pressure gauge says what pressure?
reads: 150 mmHg
